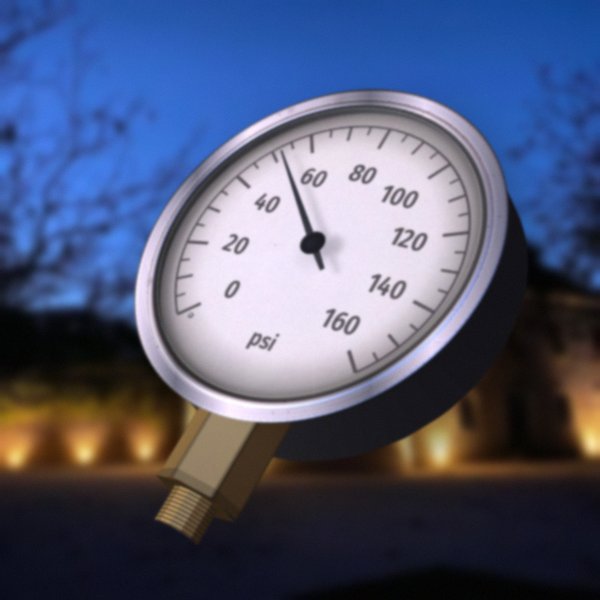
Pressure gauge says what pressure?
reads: 52.5 psi
